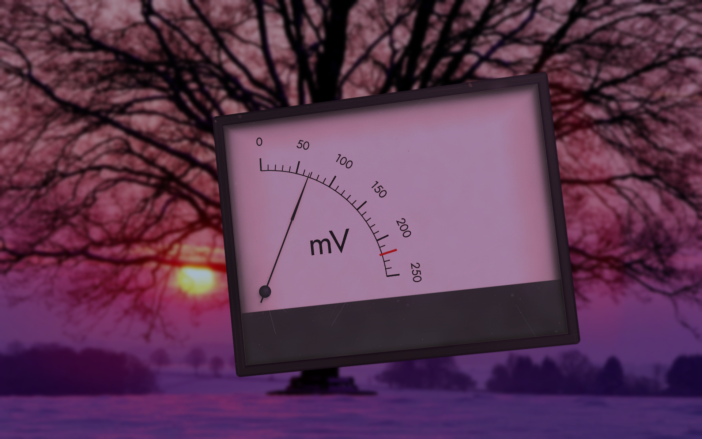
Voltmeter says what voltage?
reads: 70 mV
